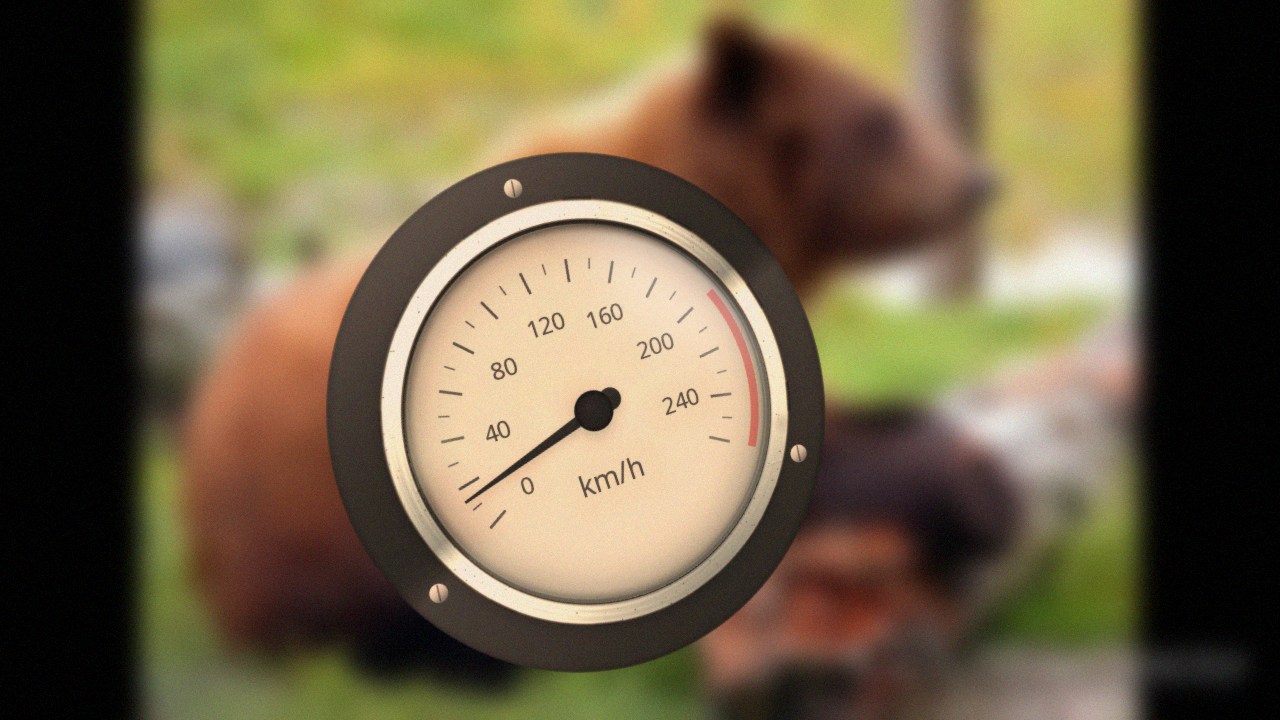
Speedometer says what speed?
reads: 15 km/h
